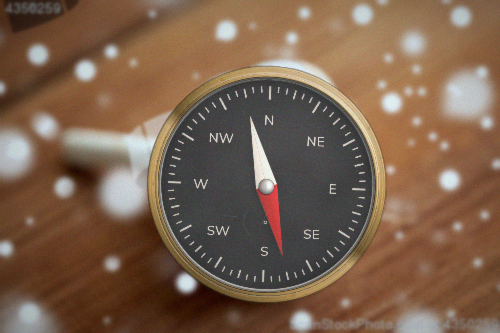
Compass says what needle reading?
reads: 165 °
